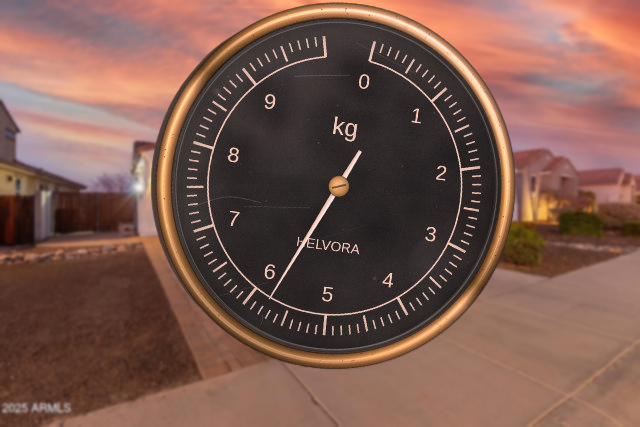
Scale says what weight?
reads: 5.8 kg
